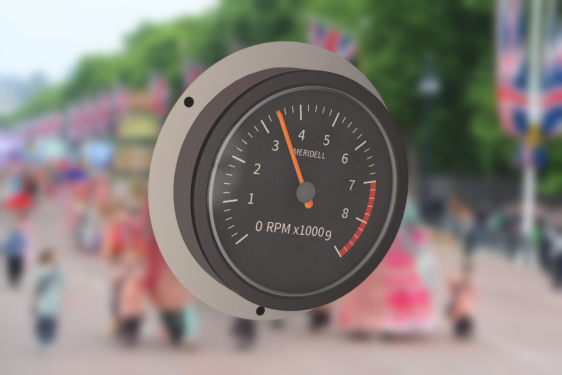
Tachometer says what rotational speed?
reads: 3400 rpm
